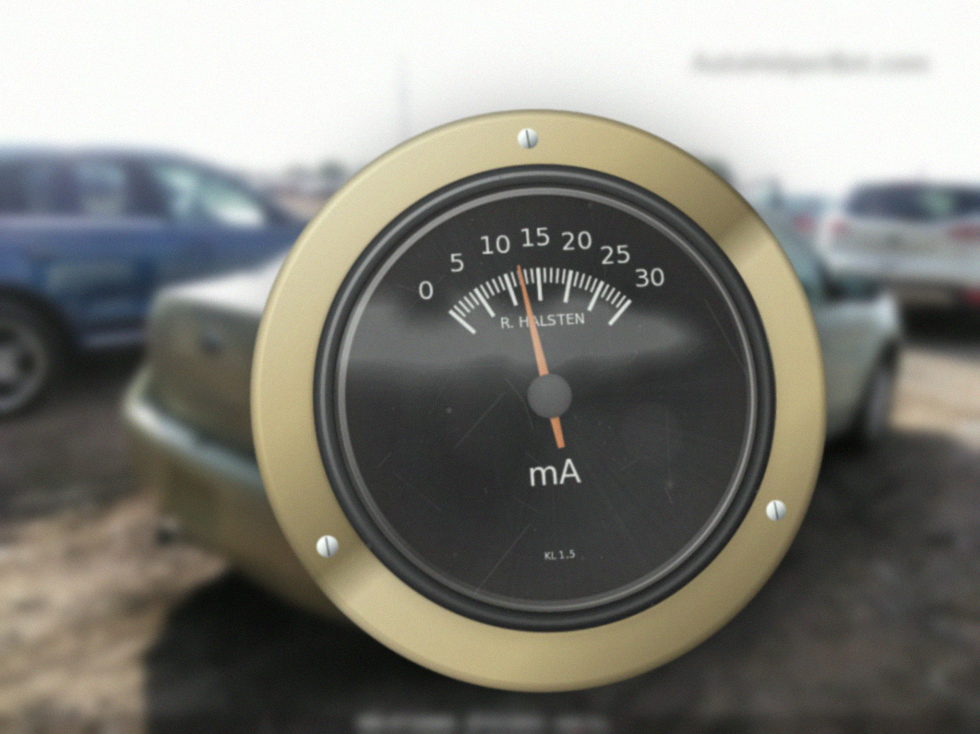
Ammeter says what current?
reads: 12 mA
